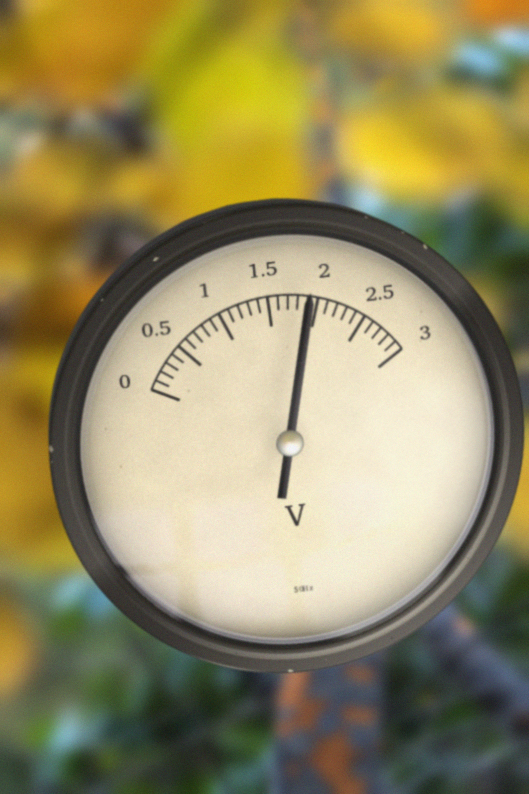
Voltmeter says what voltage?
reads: 1.9 V
